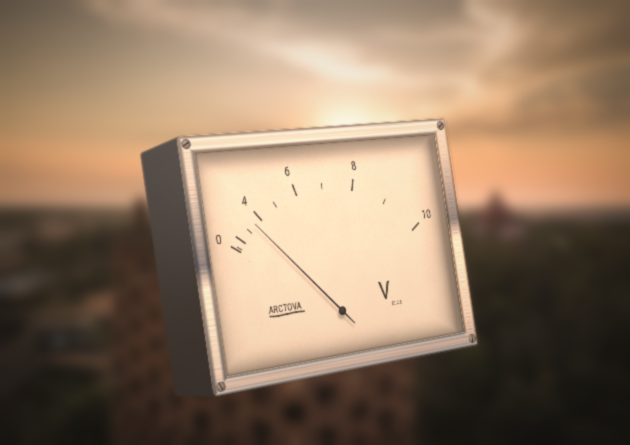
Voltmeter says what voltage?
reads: 3.5 V
